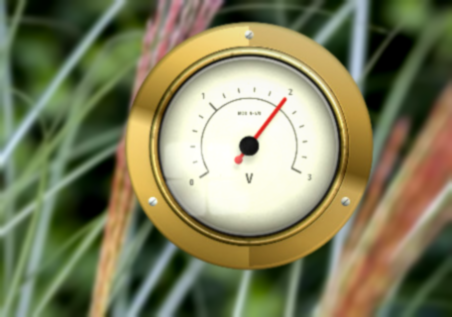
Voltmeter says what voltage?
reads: 2 V
